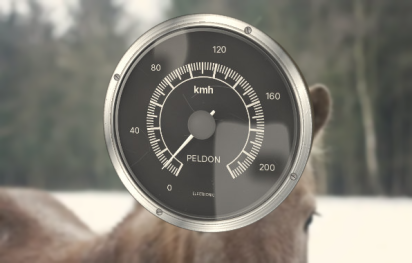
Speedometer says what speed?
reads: 10 km/h
